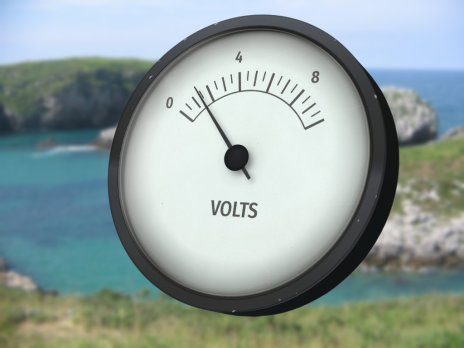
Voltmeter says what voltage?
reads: 1.5 V
